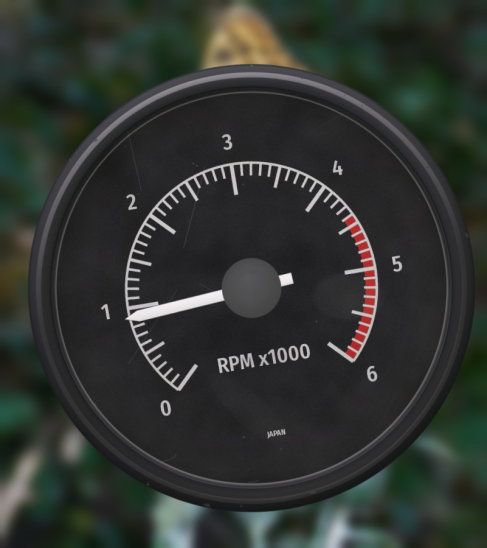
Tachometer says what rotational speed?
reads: 900 rpm
